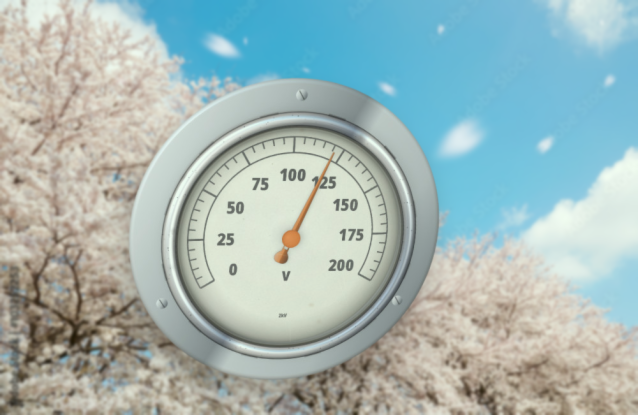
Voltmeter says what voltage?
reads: 120 V
